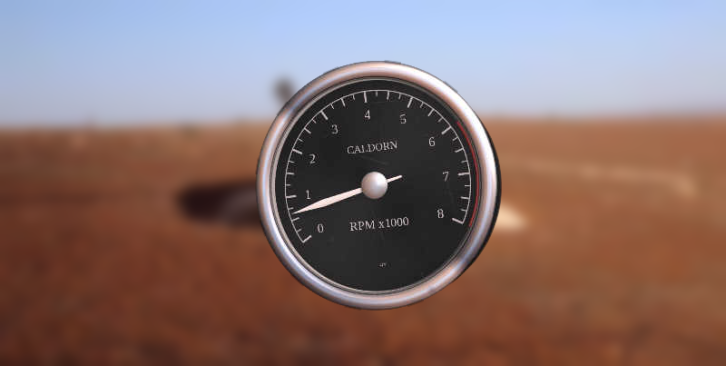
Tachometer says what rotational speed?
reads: 625 rpm
